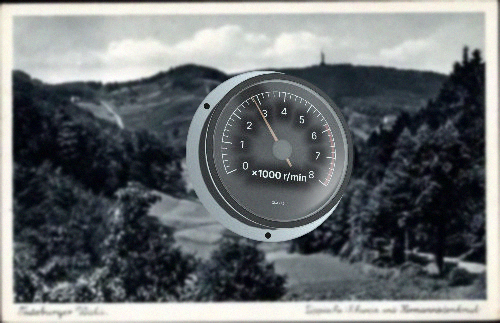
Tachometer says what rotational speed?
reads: 2800 rpm
